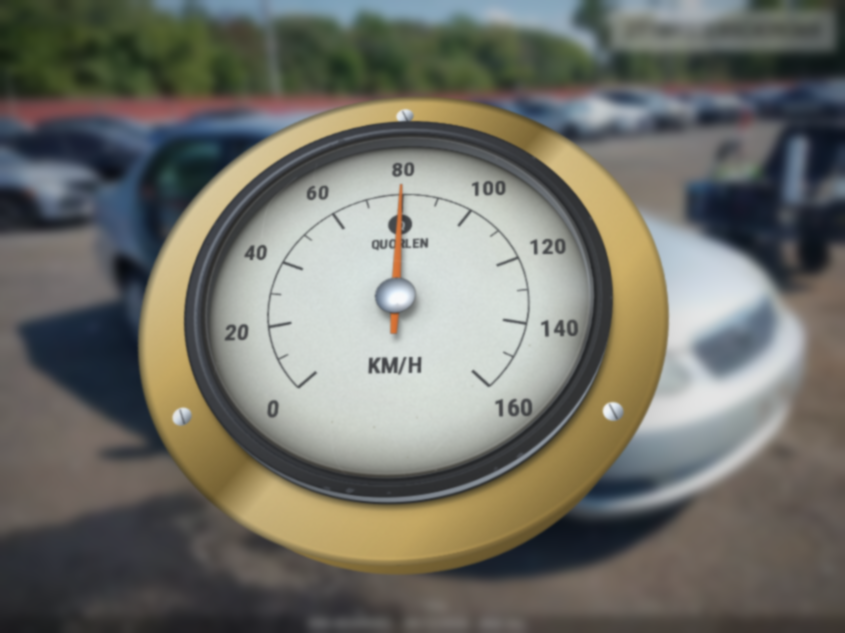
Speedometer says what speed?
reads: 80 km/h
